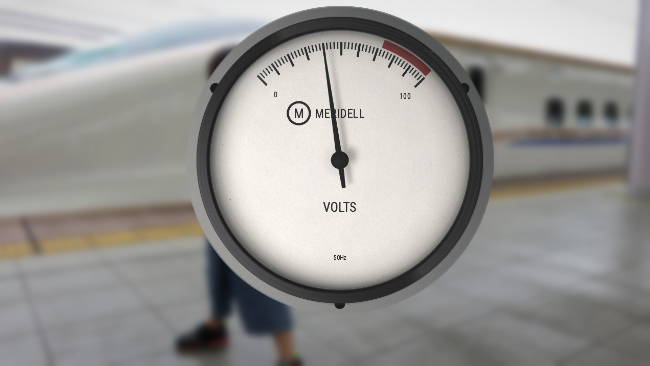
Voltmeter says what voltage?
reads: 40 V
